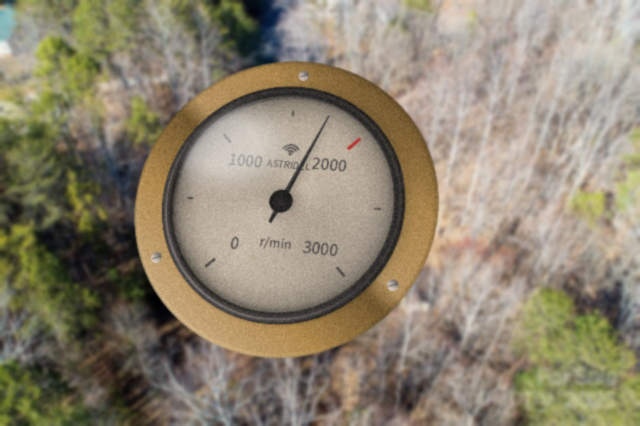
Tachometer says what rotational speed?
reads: 1750 rpm
